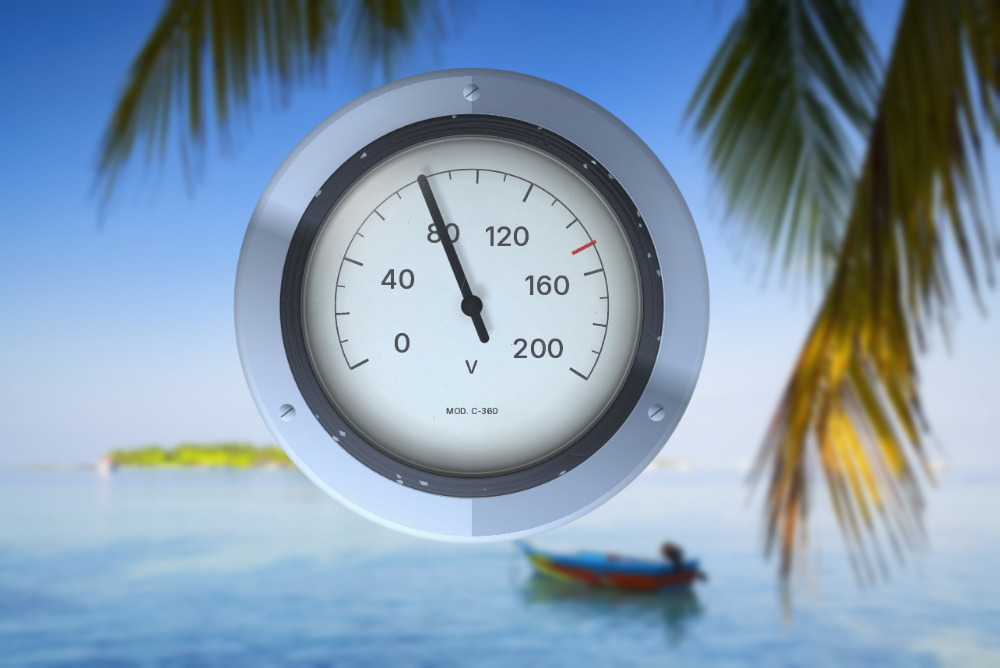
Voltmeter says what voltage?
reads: 80 V
